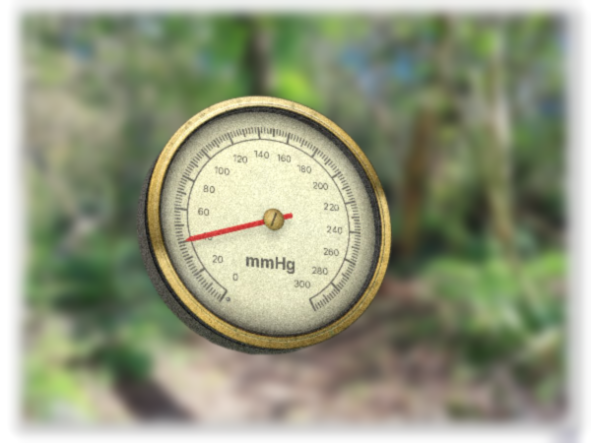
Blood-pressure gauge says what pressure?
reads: 40 mmHg
